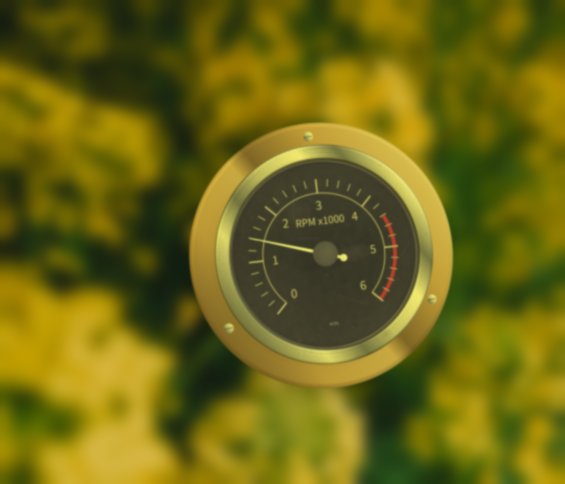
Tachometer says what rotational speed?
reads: 1400 rpm
